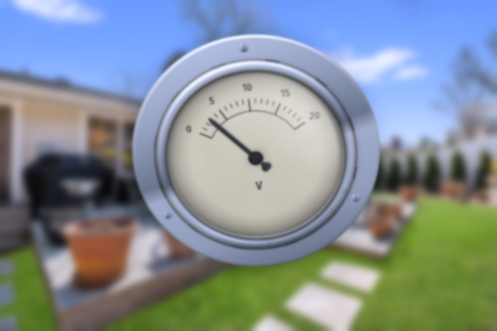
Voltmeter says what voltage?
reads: 3 V
